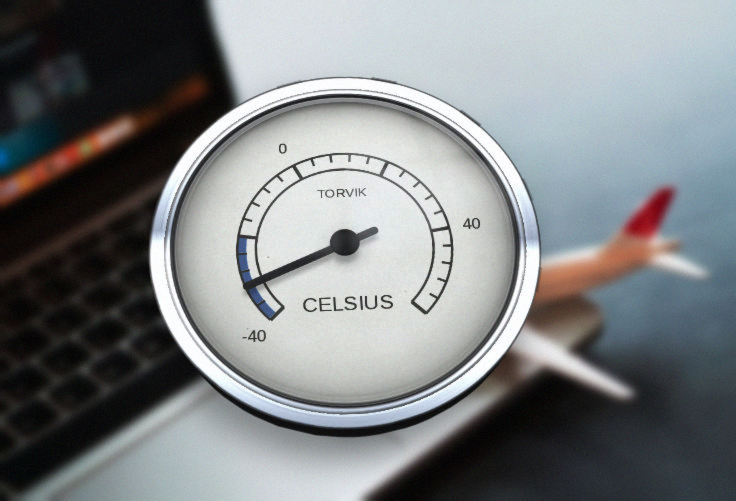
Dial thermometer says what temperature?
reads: -32 °C
